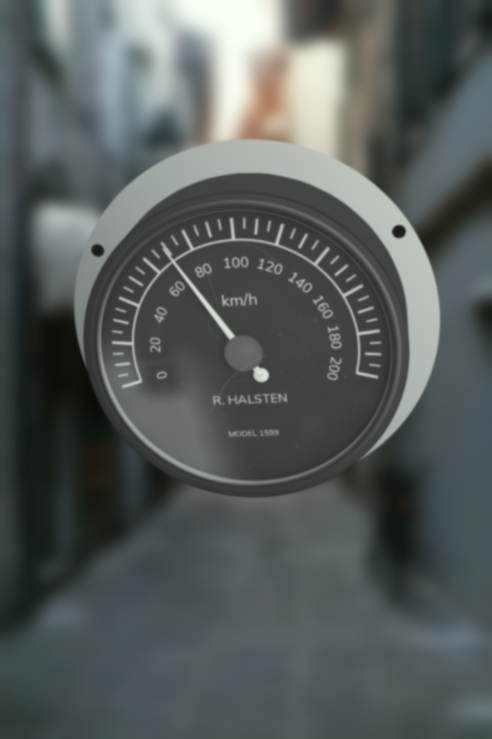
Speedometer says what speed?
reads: 70 km/h
